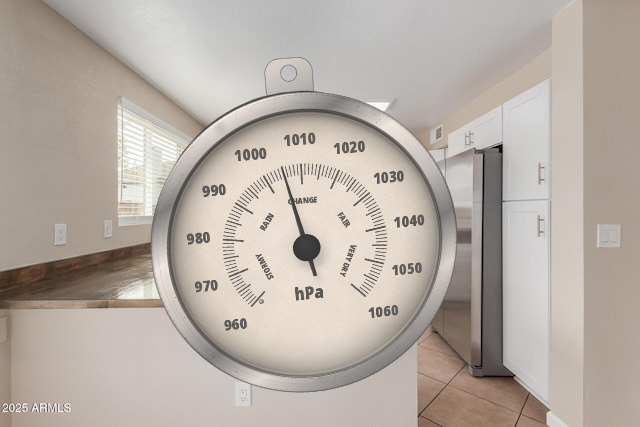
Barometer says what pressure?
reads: 1005 hPa
